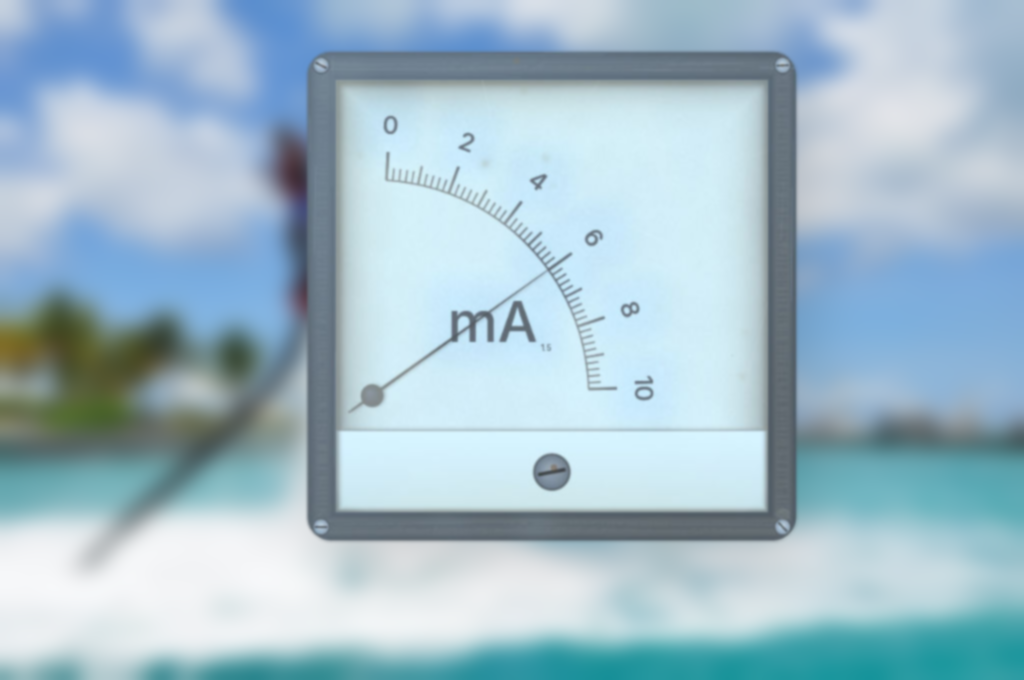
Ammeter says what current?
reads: 6 mA
